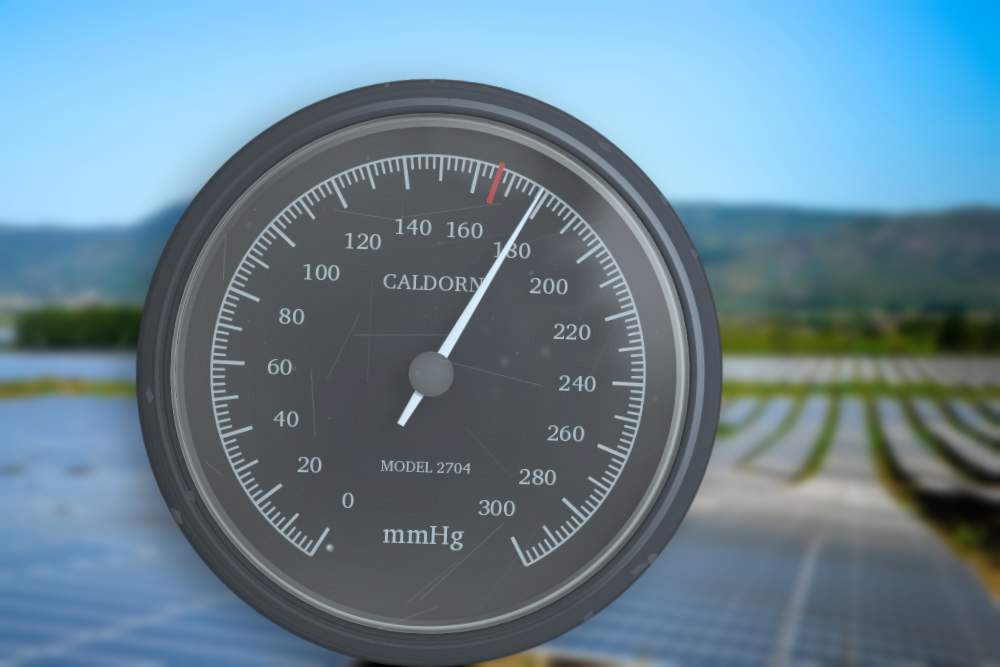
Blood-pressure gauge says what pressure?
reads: 178 mmHg
